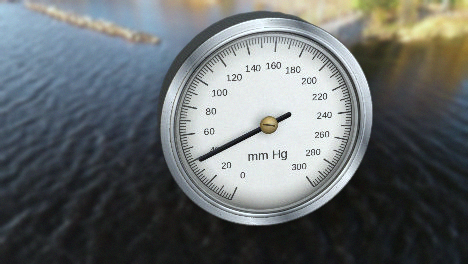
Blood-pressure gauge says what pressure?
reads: 40 mmHg
